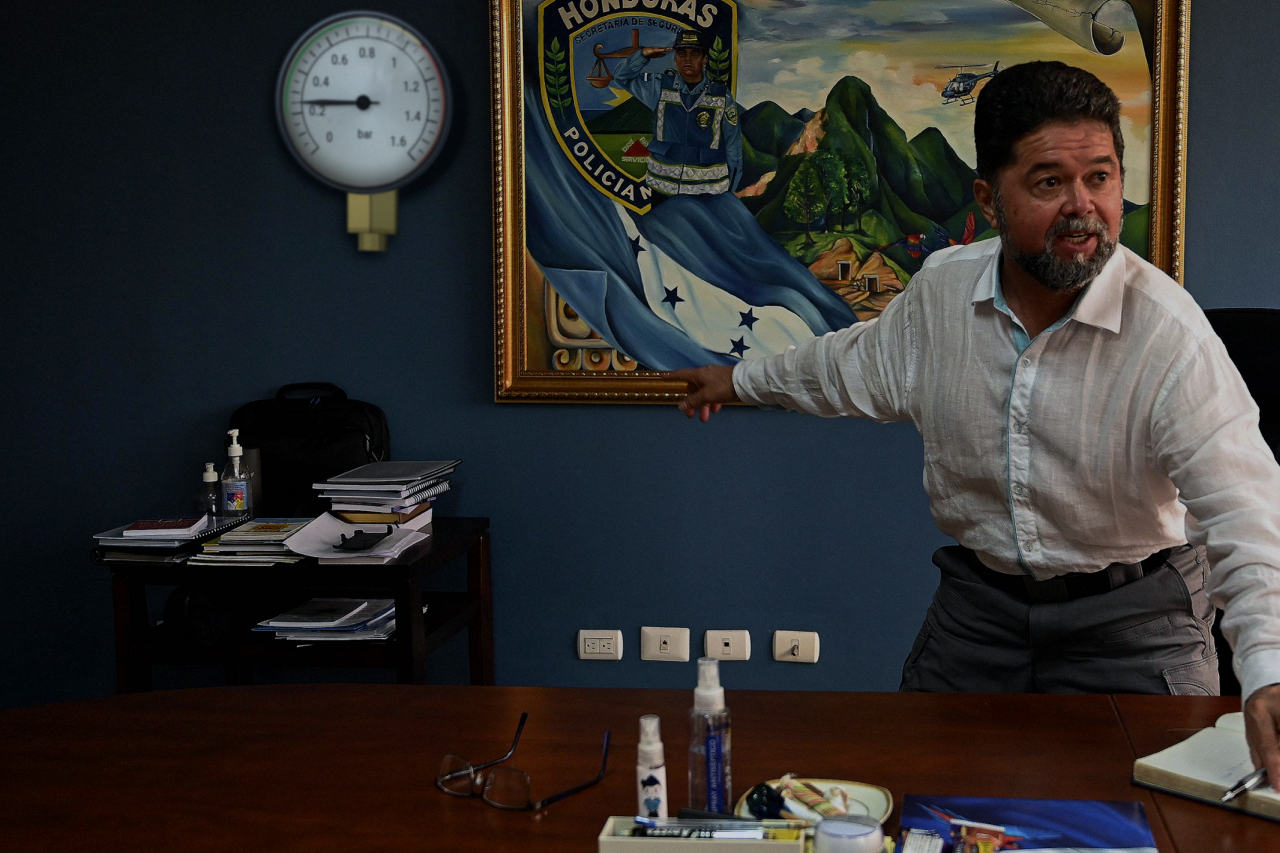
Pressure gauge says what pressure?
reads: 0.25 bar
